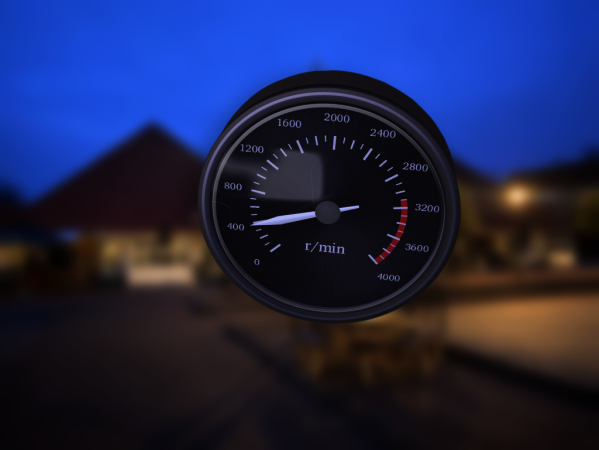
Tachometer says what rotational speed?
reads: 400 rpm
